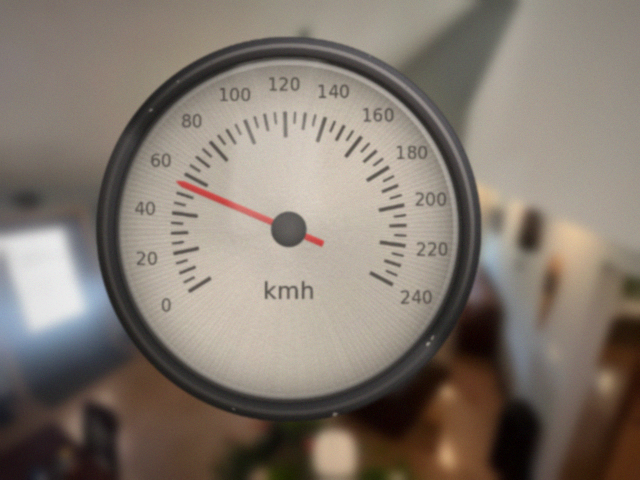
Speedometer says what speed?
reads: 55 km/h
